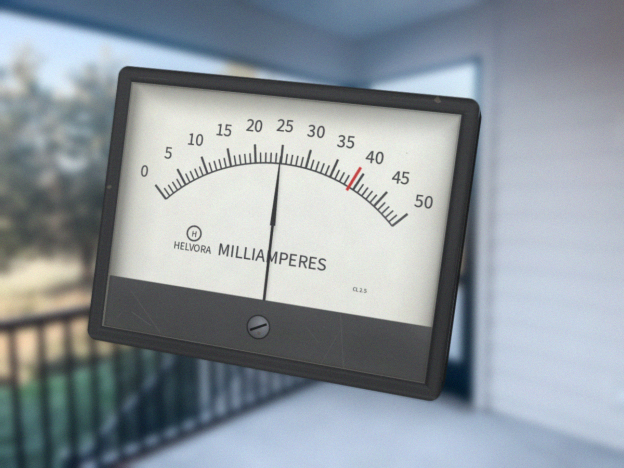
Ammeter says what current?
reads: 25 mA
